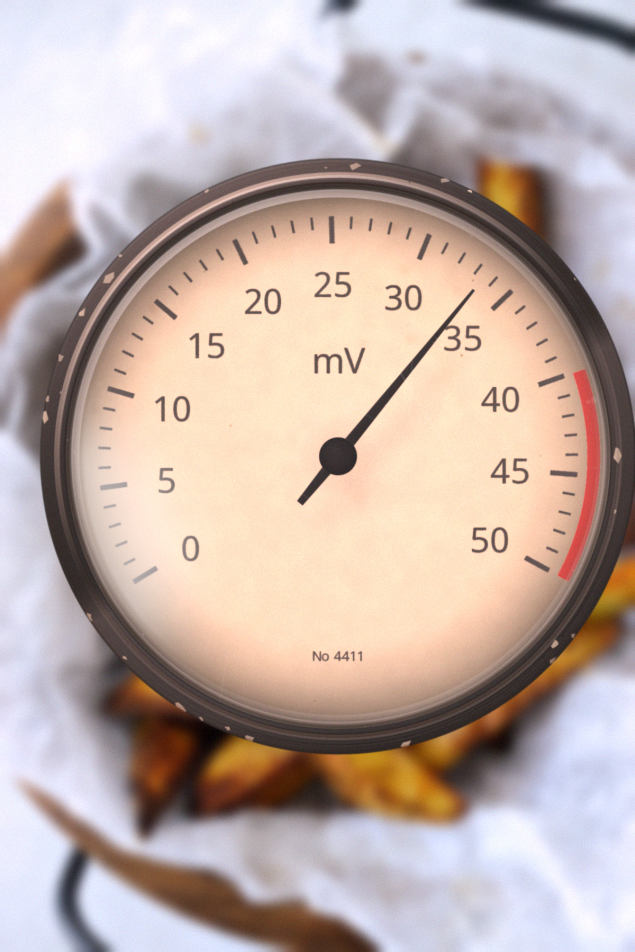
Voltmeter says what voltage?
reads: 33.5 mV
